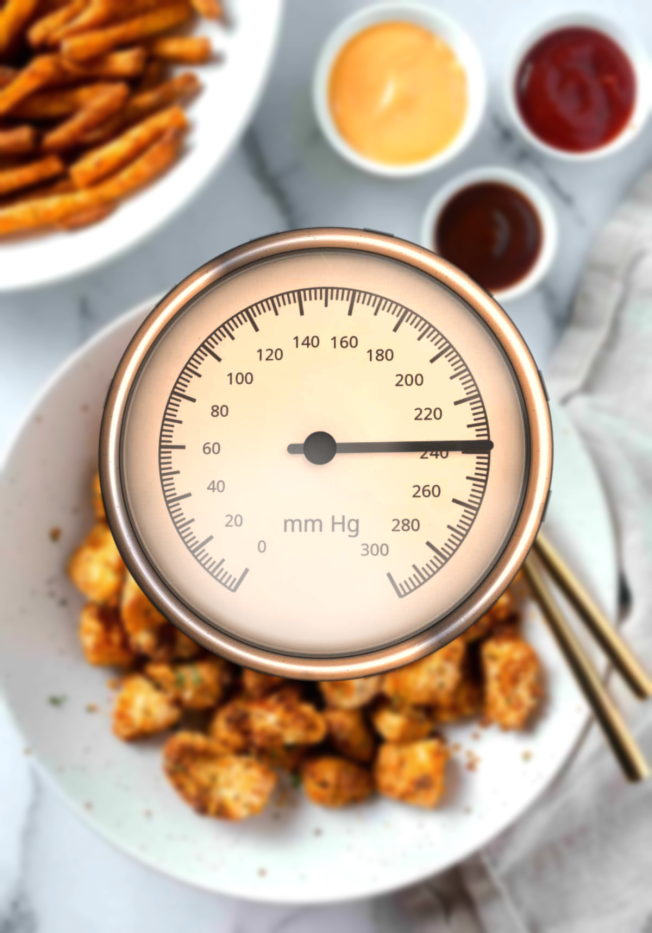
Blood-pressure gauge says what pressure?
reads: 238 mmHg
